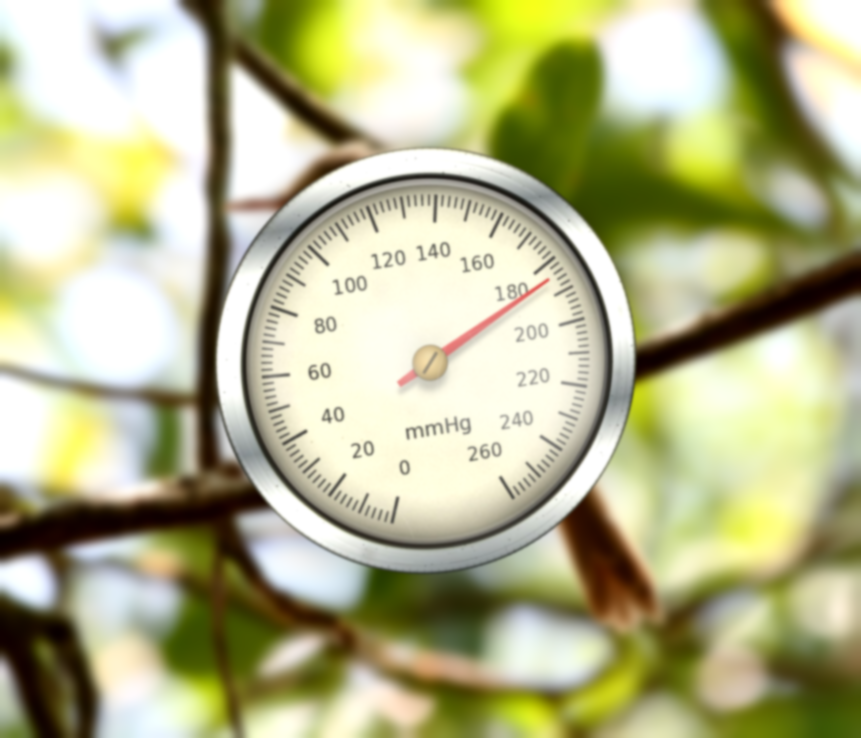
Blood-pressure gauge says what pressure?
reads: 184 mmHg
